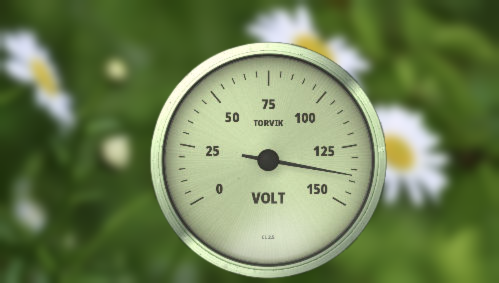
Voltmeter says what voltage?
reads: 137.5 V
